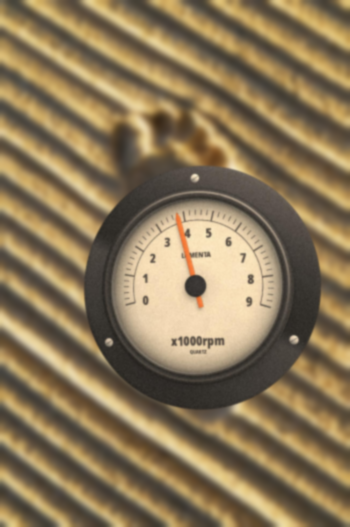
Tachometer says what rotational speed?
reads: 3800 rpm
